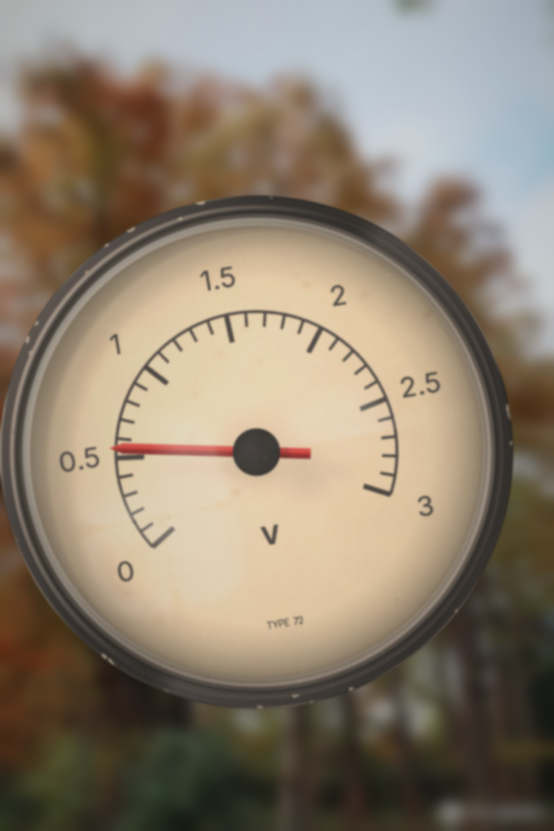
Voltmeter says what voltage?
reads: 0.55 V
